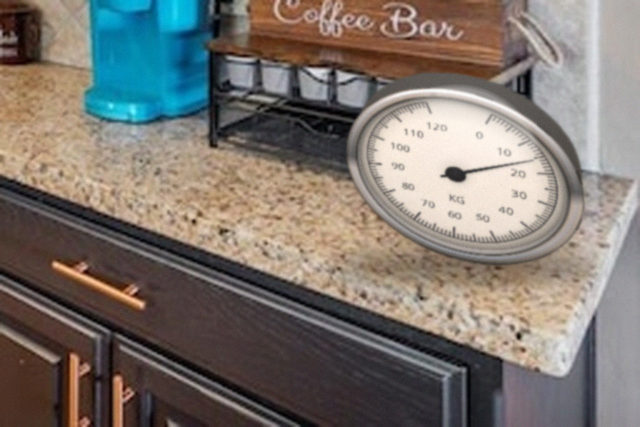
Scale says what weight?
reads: 15 kg
